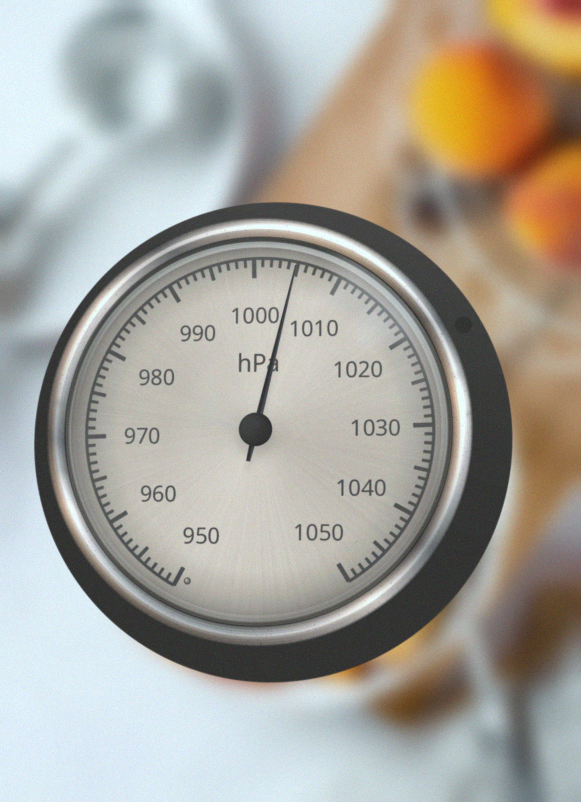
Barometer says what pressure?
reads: 1005 hPa
